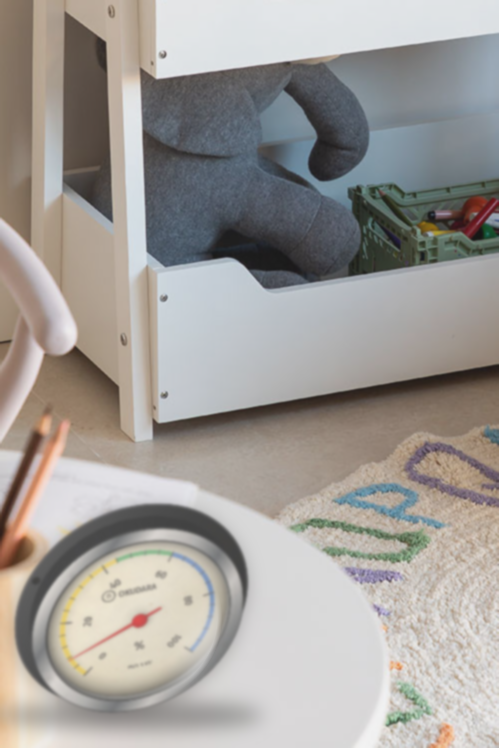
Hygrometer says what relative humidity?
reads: 8 %
